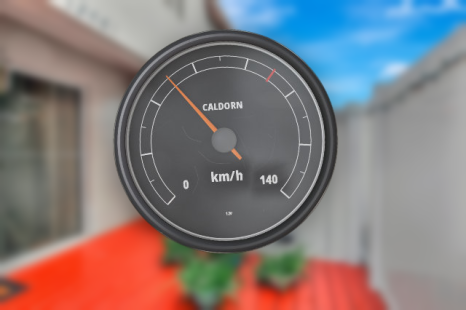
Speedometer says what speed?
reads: 50 km/h
